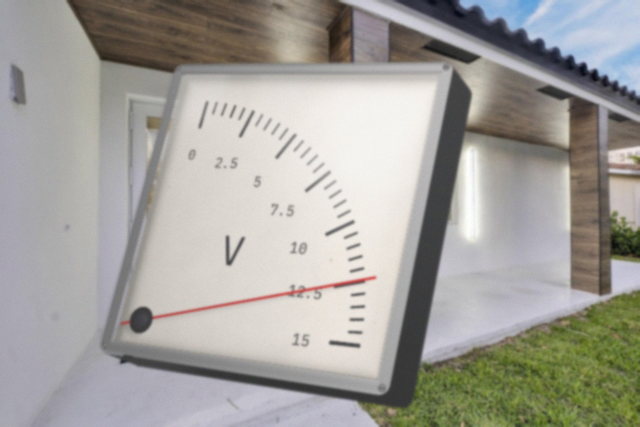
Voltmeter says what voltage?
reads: 12.5 V
